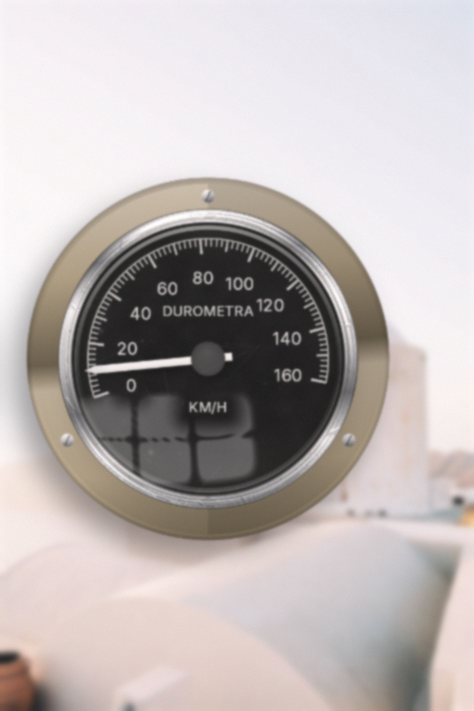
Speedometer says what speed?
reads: 10 km/h
